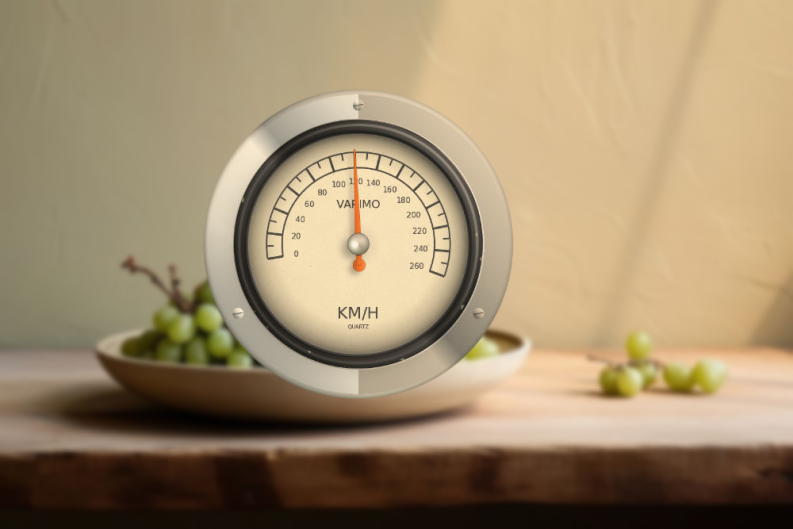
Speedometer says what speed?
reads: 120 km/h
